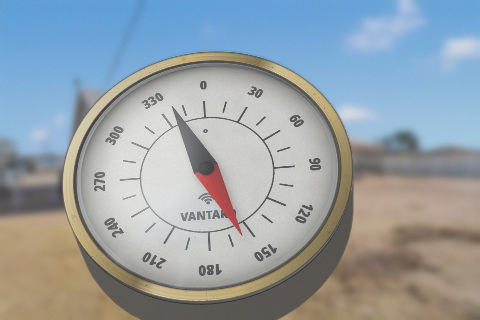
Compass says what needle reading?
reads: 157.5 °
